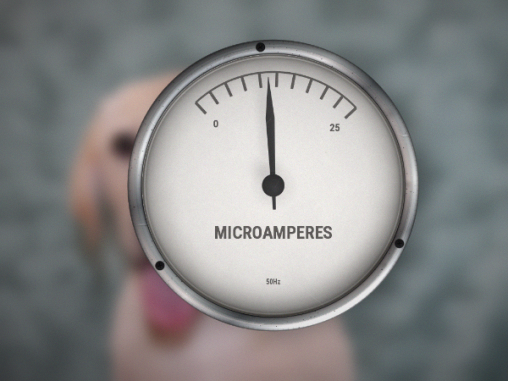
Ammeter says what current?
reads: 11.25 µA
